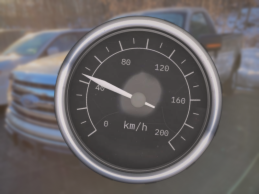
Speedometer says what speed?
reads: 45 km/h
